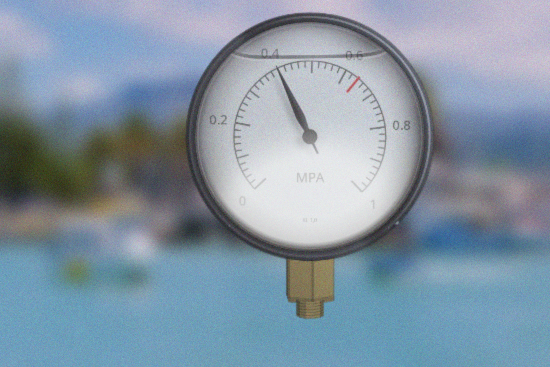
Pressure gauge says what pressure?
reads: 0.4 MPa
